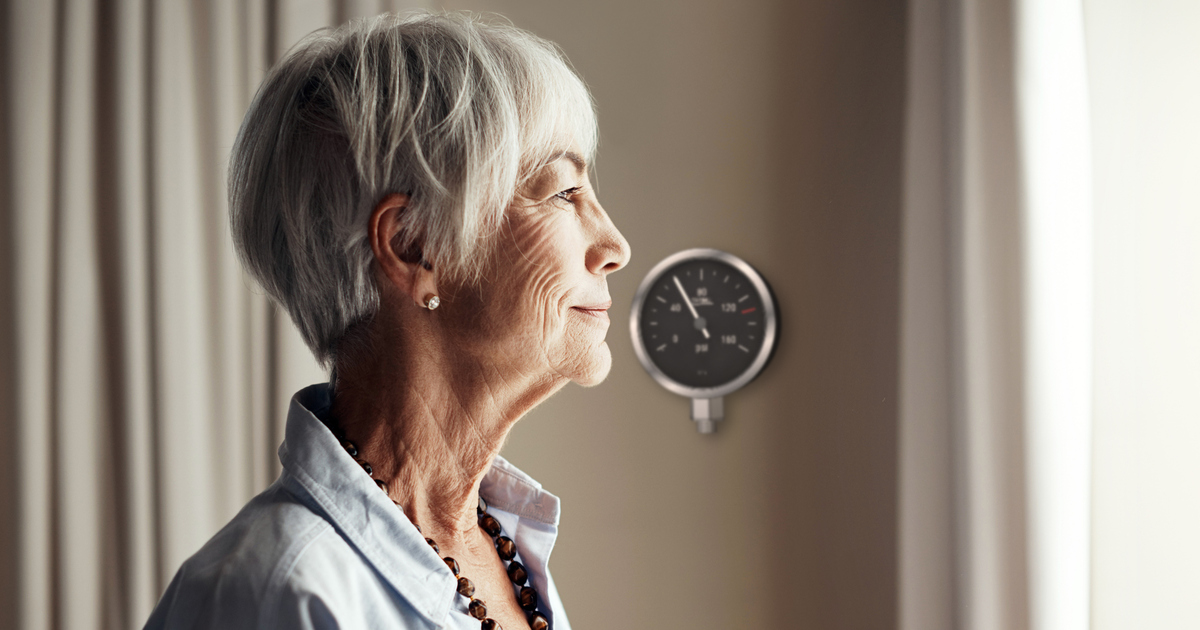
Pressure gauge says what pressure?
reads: 60 psi
